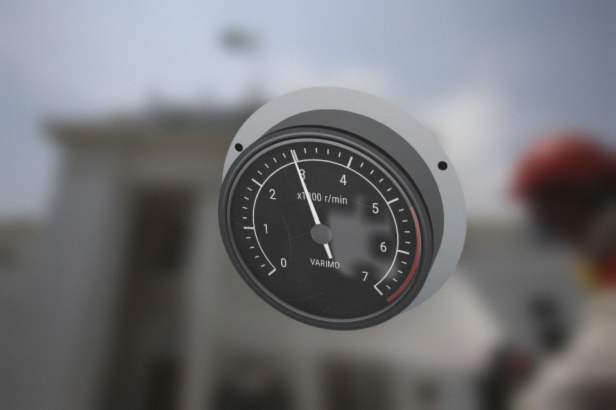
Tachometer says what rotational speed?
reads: 3000 rpm
